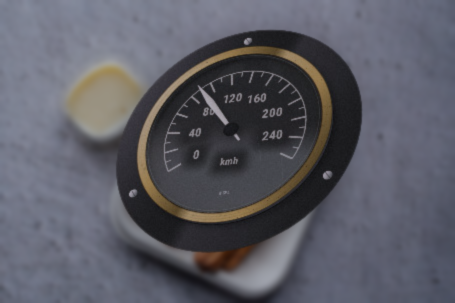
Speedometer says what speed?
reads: 90 km/h
